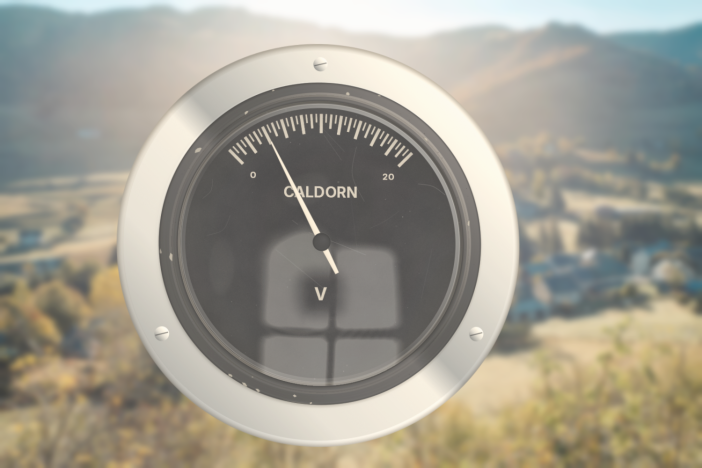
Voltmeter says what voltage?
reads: 4 V
